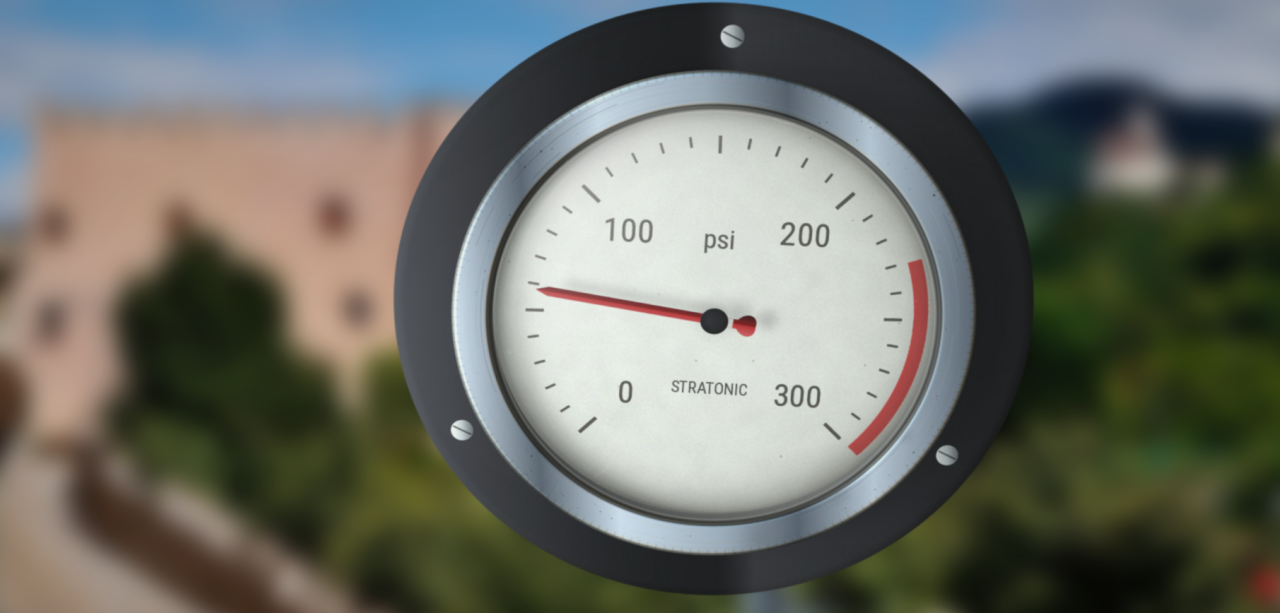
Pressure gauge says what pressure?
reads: 60 psi
